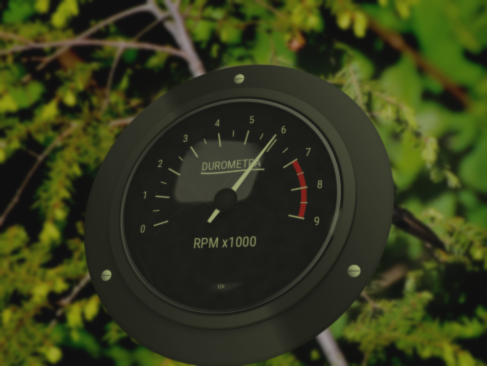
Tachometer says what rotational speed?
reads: 6000 rpm
